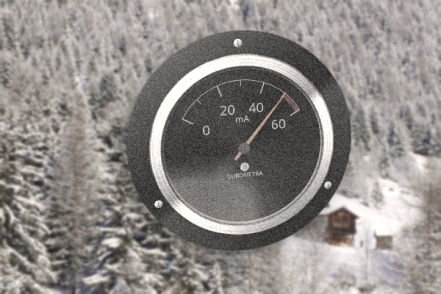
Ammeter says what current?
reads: 50 mA
